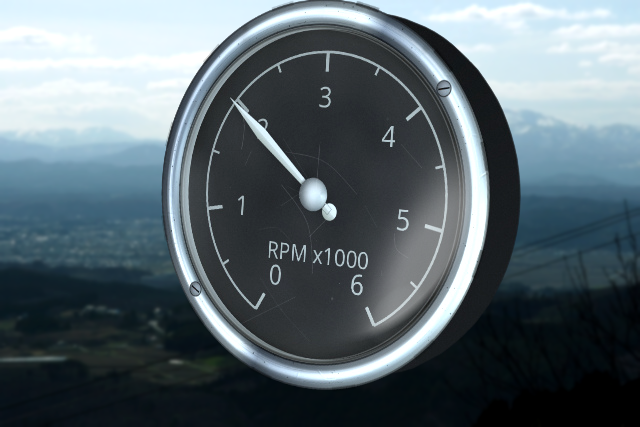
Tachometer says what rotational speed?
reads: 2000 rpm
